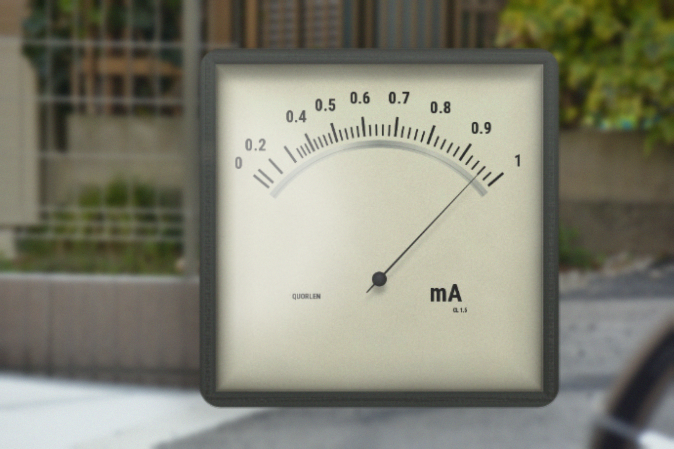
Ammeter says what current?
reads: 0.96 mA
